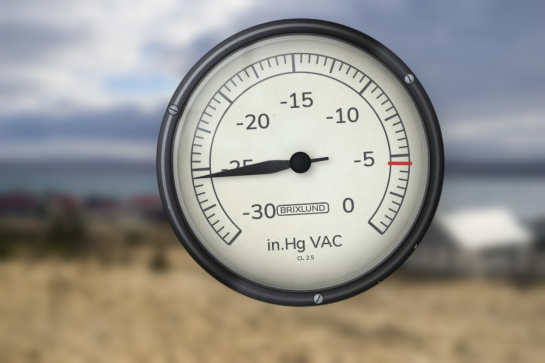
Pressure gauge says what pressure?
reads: -25.5 inHg
